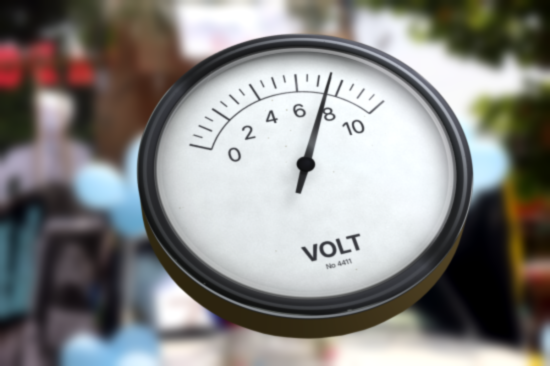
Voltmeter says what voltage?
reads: 7.5 V
